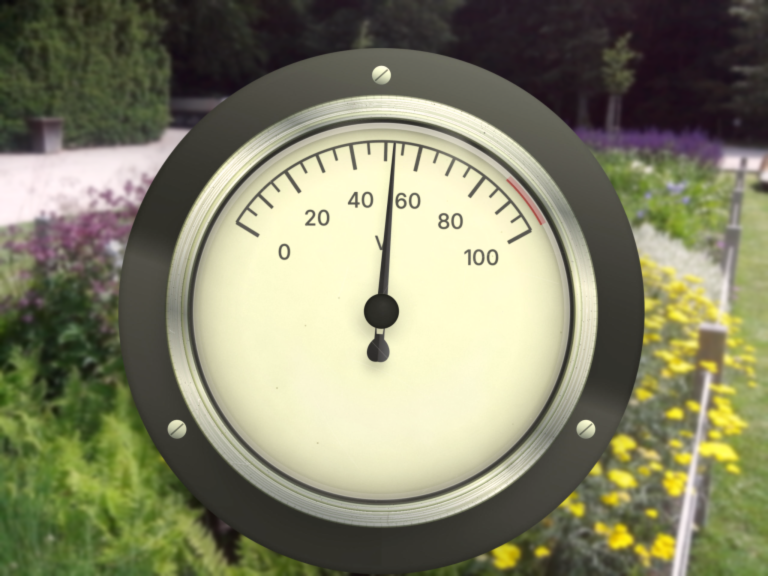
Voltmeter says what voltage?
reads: 52.5 V
